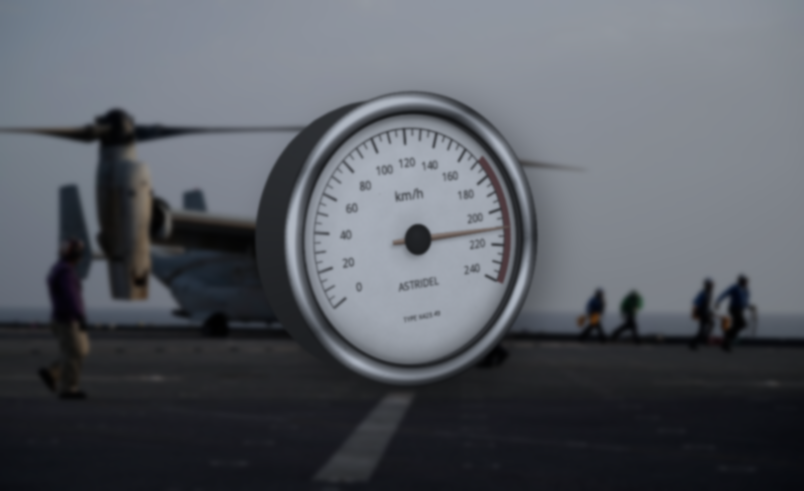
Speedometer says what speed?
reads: 210 km/h
